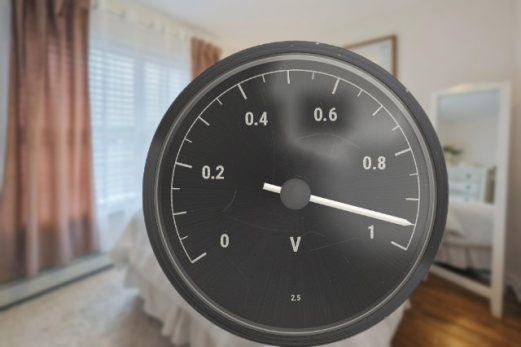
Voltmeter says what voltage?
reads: 0.95 V
